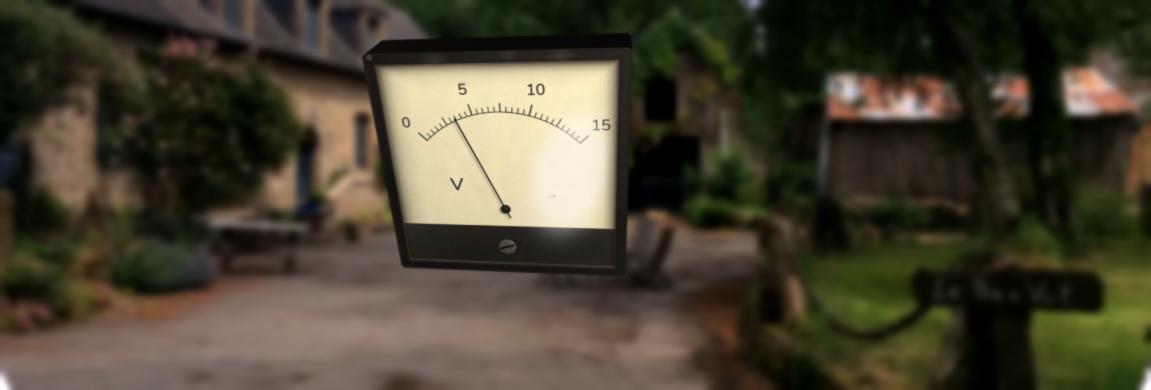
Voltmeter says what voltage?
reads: 3.5 V
